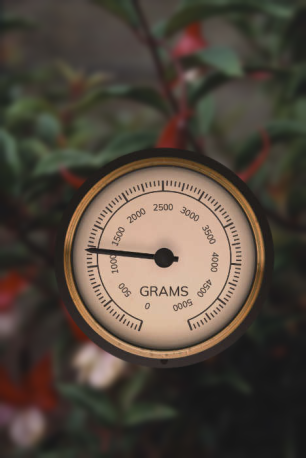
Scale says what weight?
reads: 1200 g
